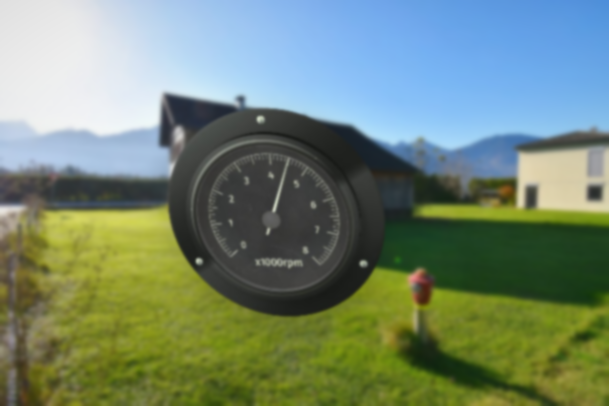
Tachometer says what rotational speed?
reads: 4500 rpm
